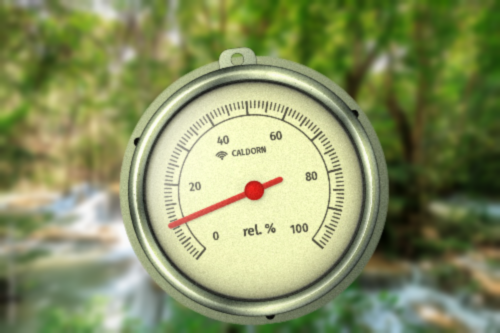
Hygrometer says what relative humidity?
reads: 10 %
